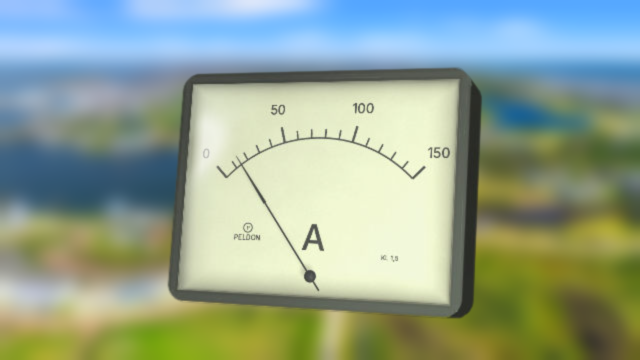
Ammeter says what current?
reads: 15 A
